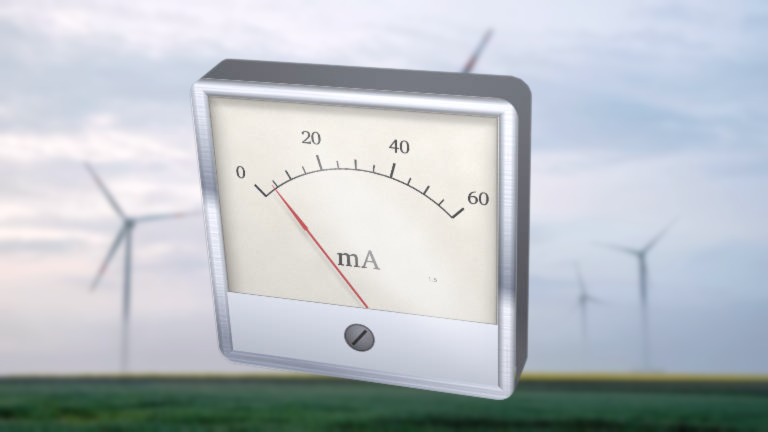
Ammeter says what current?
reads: 5 mA
